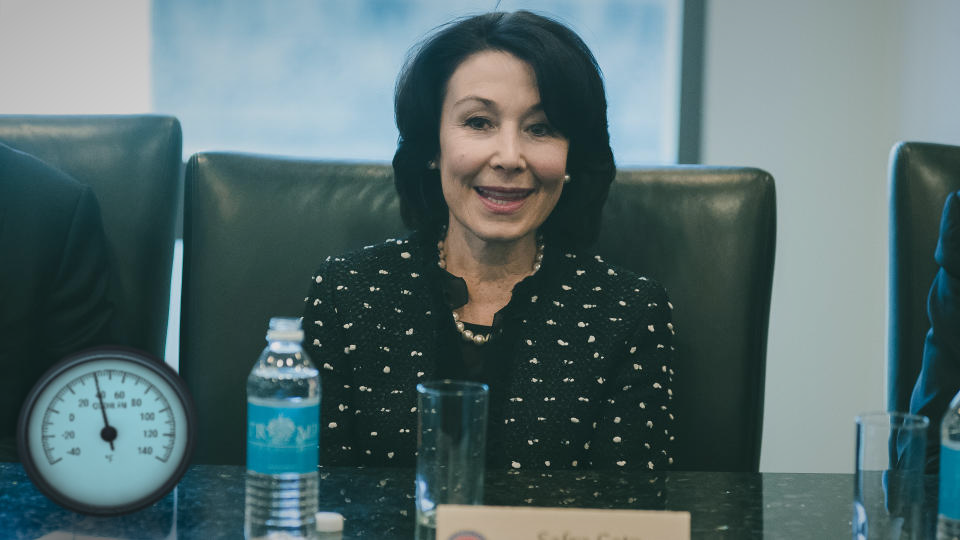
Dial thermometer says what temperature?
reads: 40 °F
